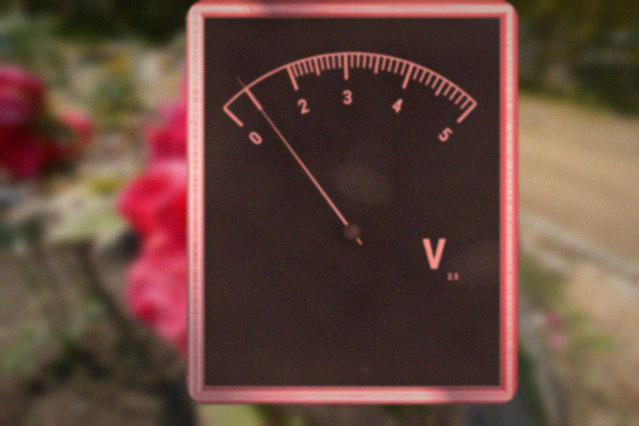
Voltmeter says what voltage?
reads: 1 V
